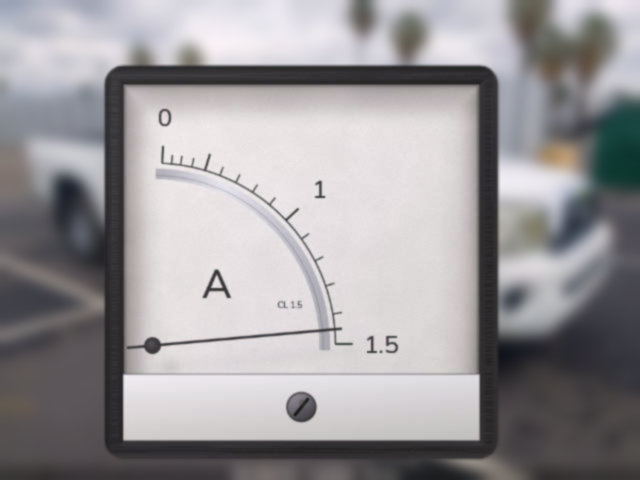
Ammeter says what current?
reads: 1.45 A
